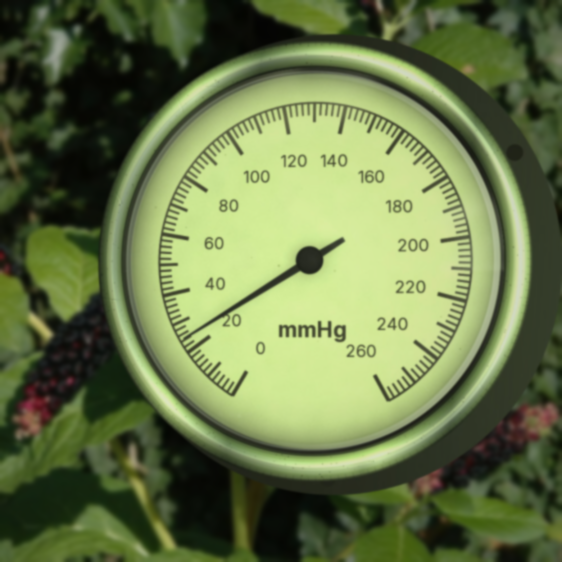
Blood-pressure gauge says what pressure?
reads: 24 mmHg
